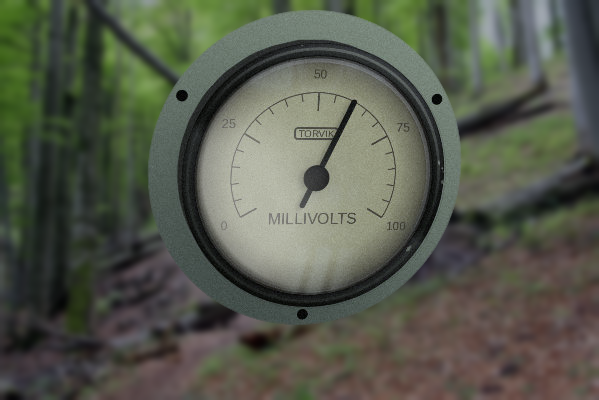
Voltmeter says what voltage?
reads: 60 mV
